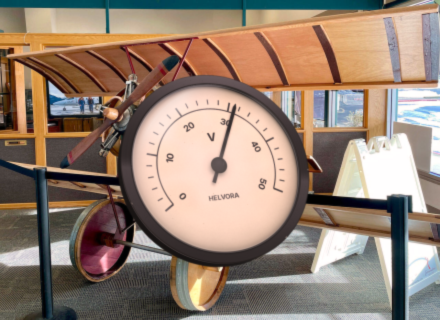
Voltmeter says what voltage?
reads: 31 V
